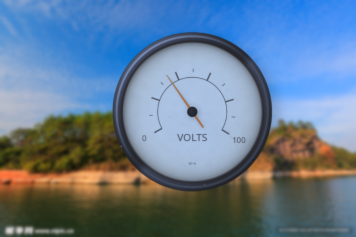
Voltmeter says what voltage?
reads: 35 V
